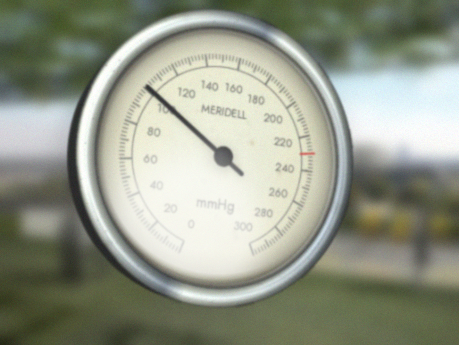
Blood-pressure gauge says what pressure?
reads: 100 mmHg
